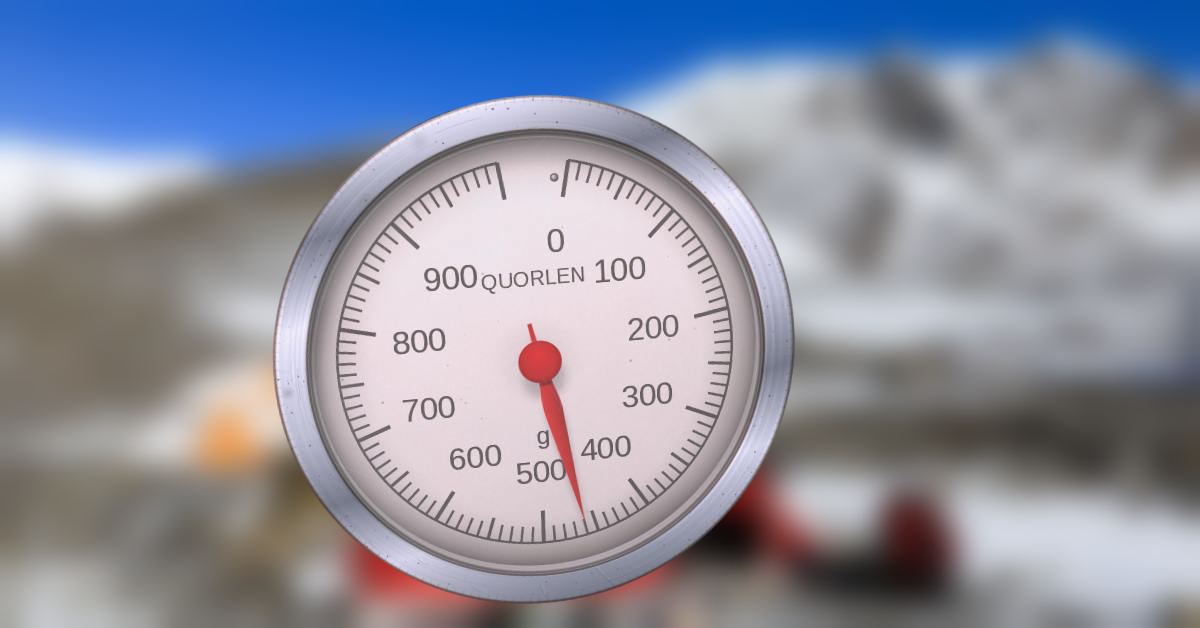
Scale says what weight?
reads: 460 g
